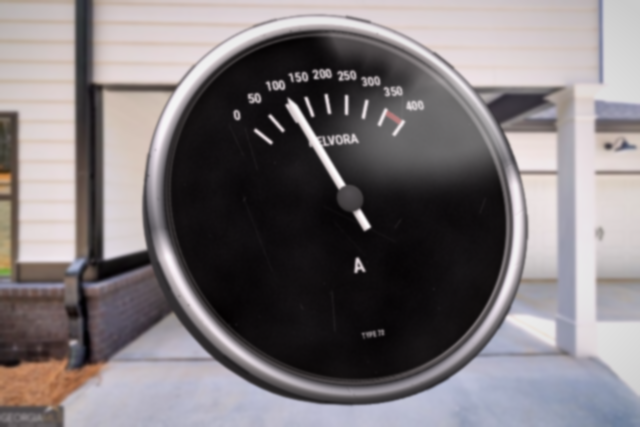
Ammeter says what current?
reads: 100 A
